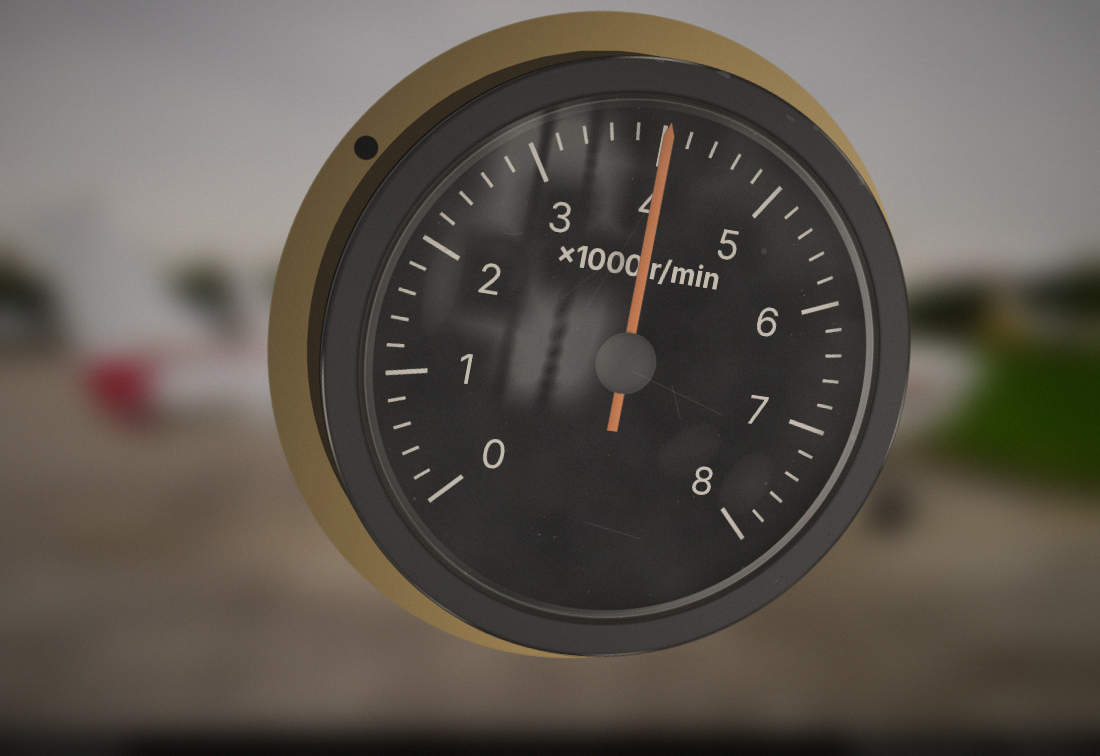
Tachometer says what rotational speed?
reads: 4000 rpm
